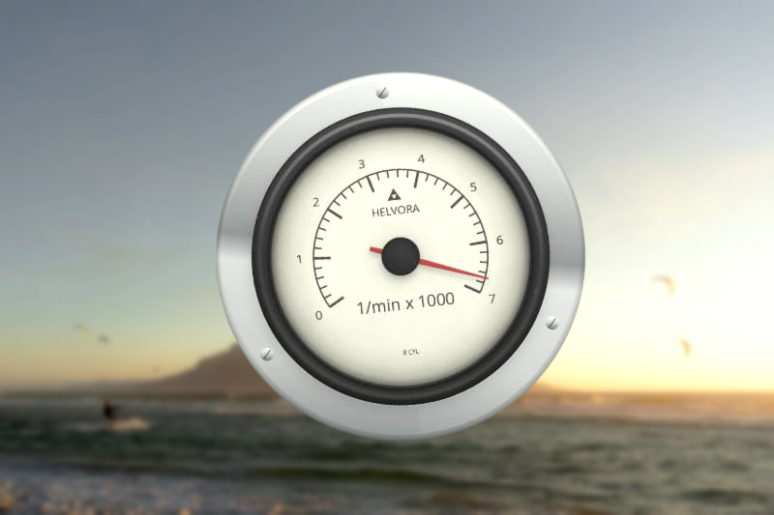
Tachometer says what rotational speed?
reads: 6700 rpm
